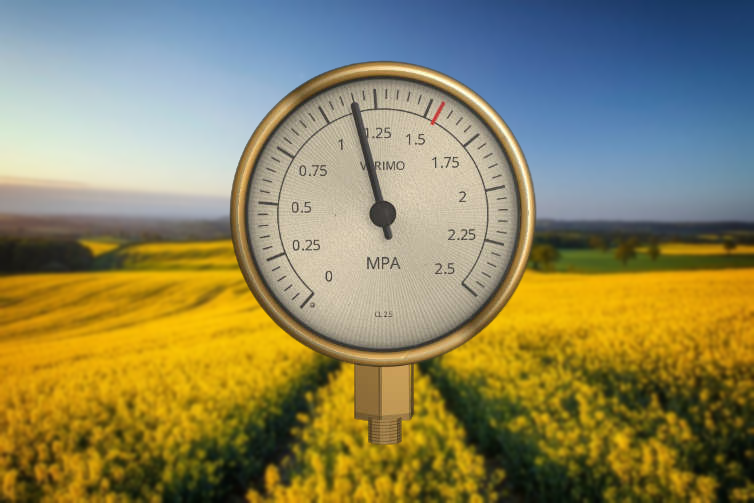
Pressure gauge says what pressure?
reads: 1.15 MPa
